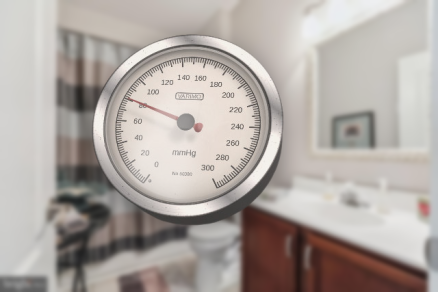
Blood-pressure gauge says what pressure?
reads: 80 mmHg
